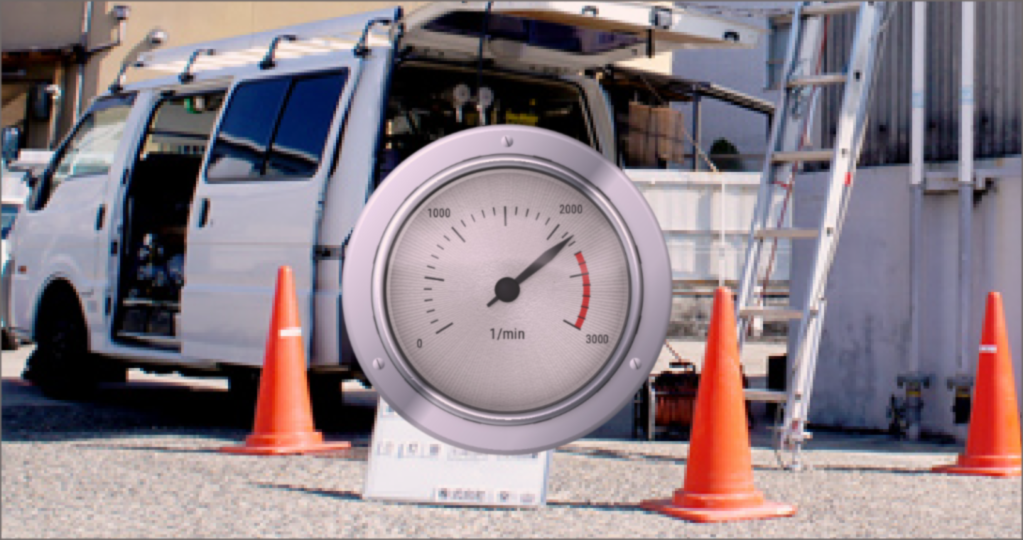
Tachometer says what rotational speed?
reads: 2150 rpm
